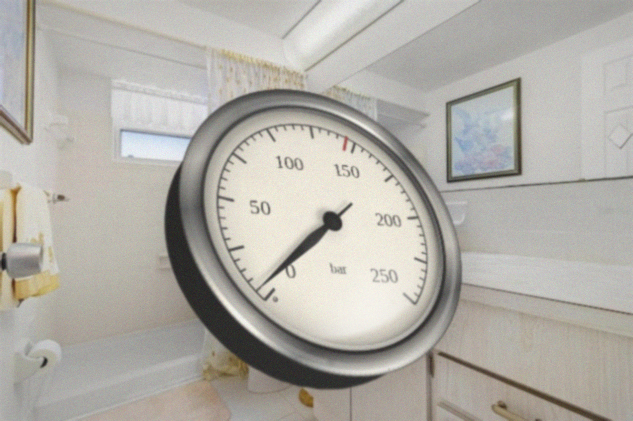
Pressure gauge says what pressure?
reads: 5 bar
